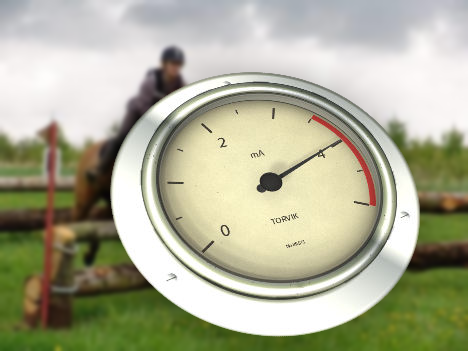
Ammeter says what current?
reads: 4 mA
